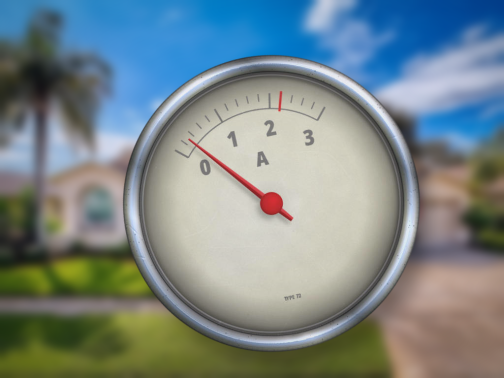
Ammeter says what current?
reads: 0.3 A
